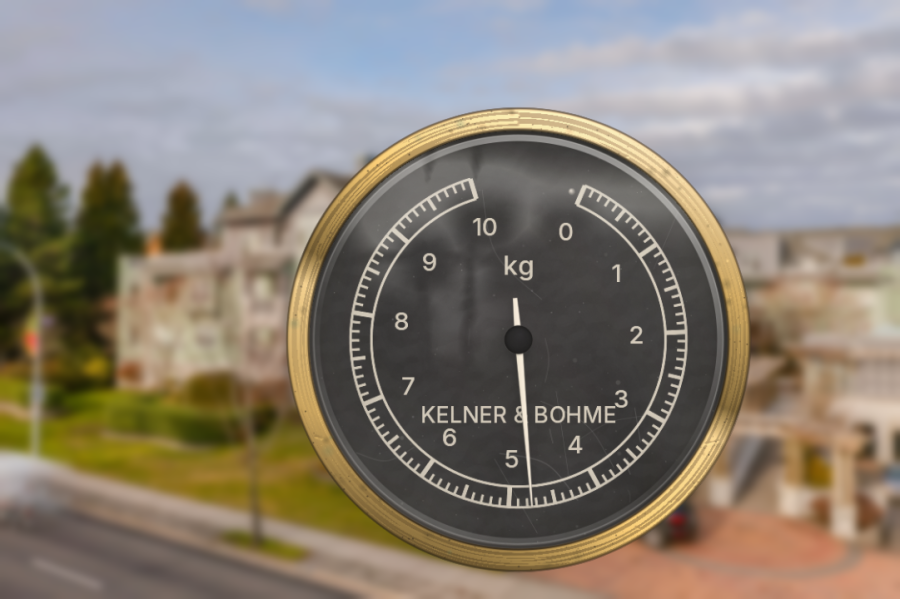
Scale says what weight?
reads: 4.75 kg
